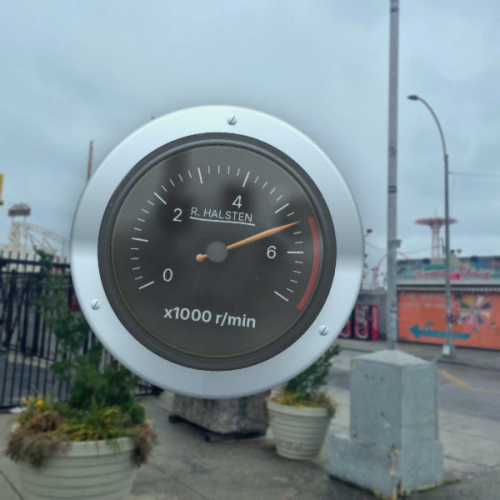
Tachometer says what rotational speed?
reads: 5400 rpm
